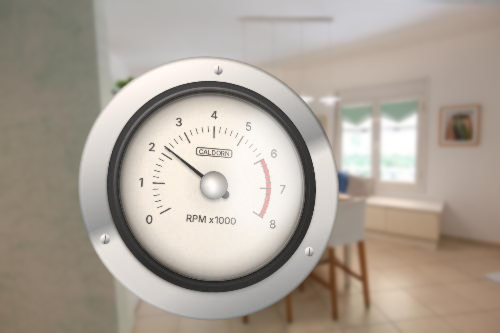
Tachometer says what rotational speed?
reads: 2200 rpm
